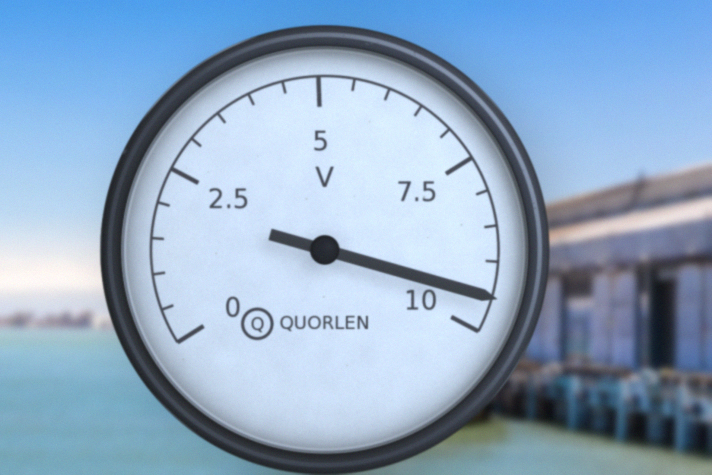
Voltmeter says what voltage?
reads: 9.5 V
